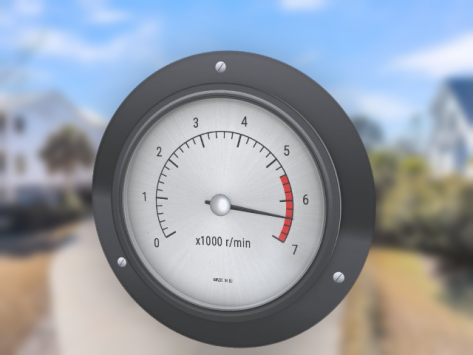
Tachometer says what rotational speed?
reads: 6400 rpm
